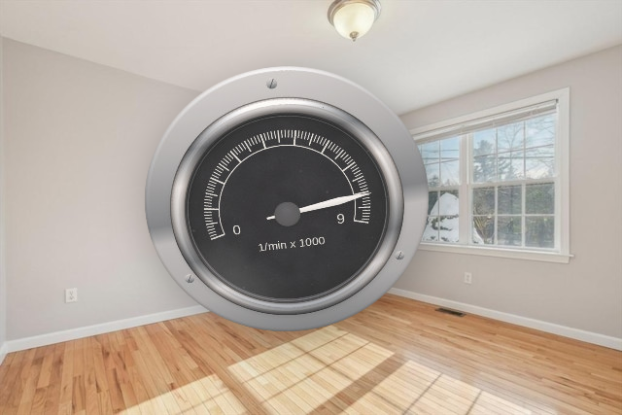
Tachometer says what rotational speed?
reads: 8000 rpm
